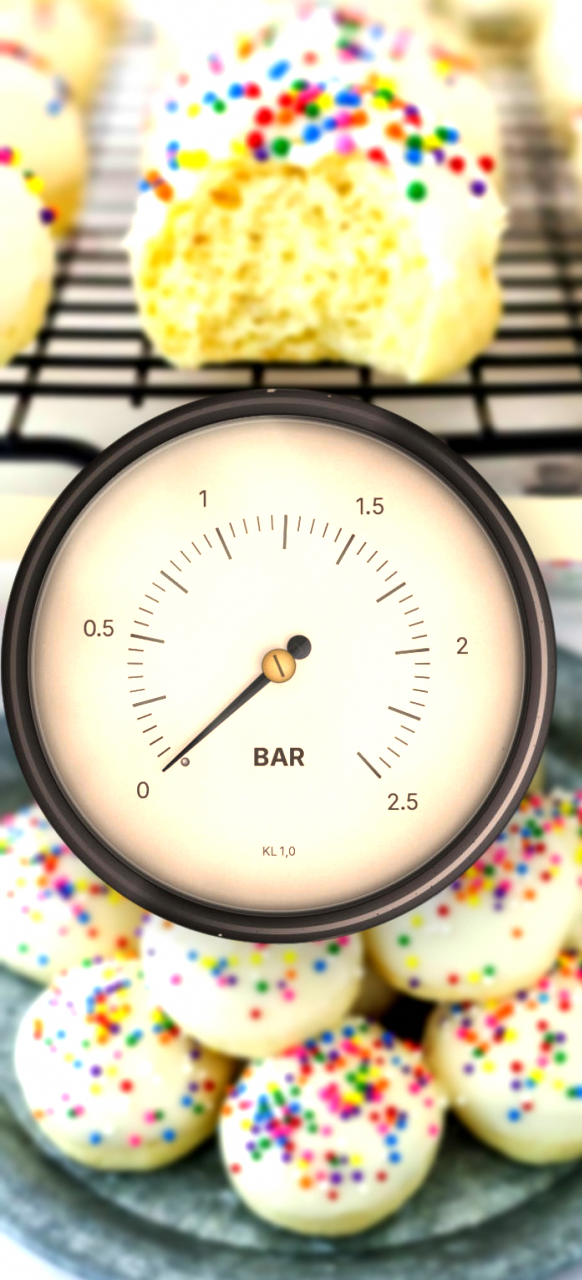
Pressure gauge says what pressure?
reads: 0 bar
